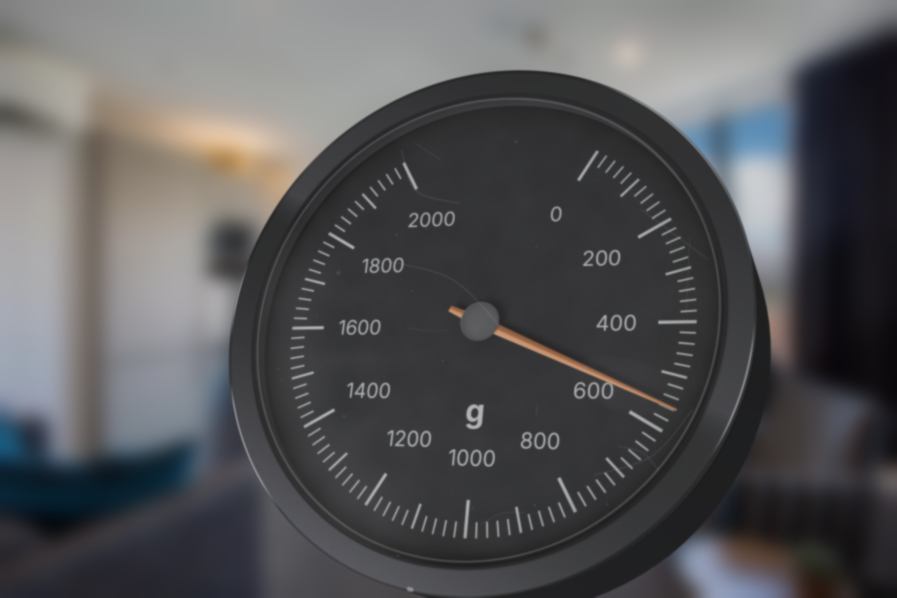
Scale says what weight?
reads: 560 g
